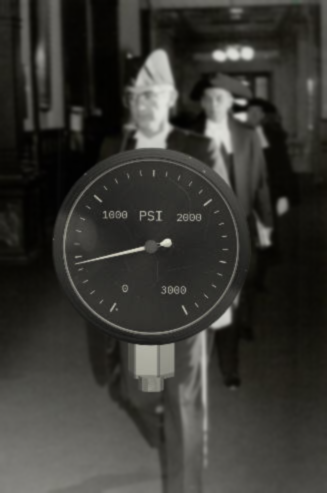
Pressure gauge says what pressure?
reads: 450 psi
